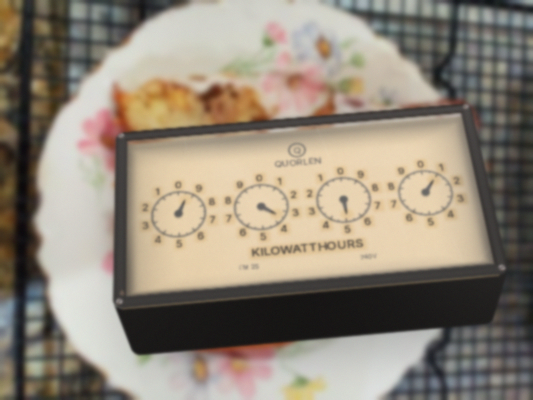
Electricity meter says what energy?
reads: 9351 kWh
